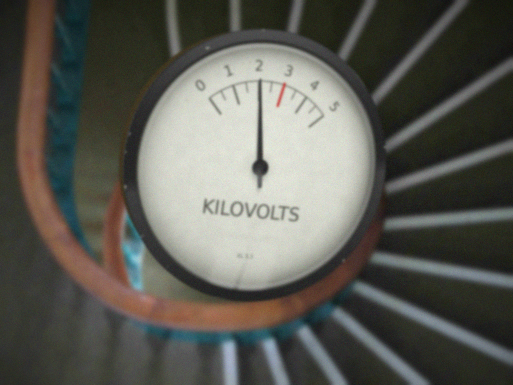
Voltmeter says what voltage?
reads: 2 kV
